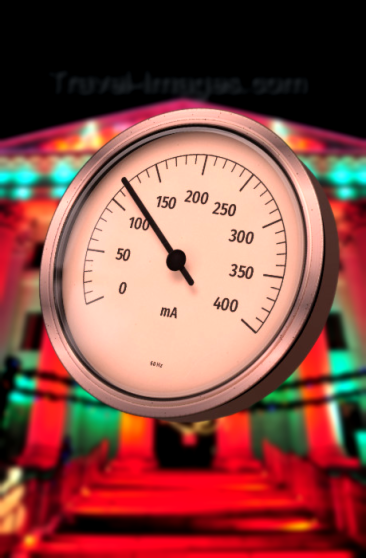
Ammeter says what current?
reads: 120 mA
